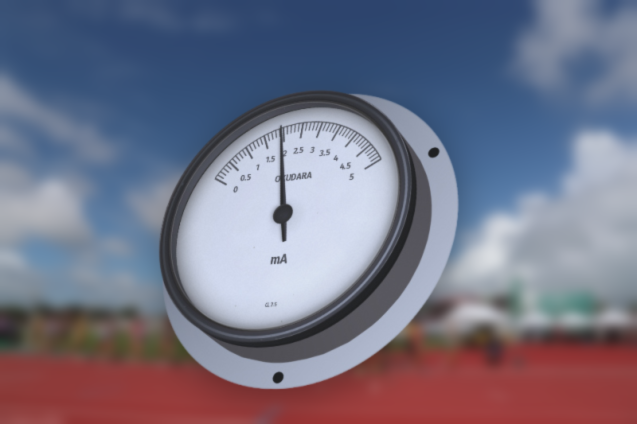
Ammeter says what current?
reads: 2 mA
